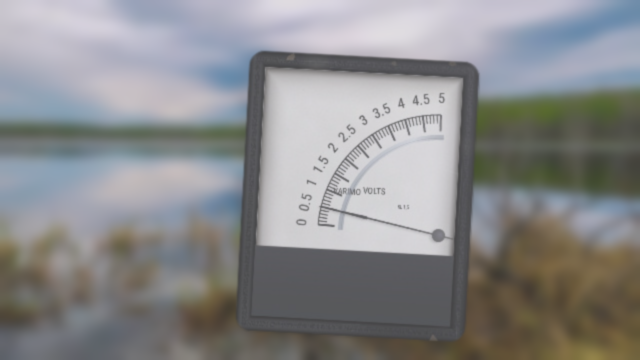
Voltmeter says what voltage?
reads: 0.5 V
